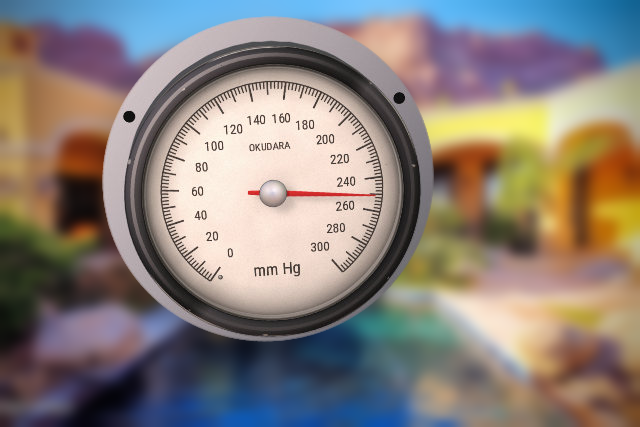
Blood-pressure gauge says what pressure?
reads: 250 mmHg
